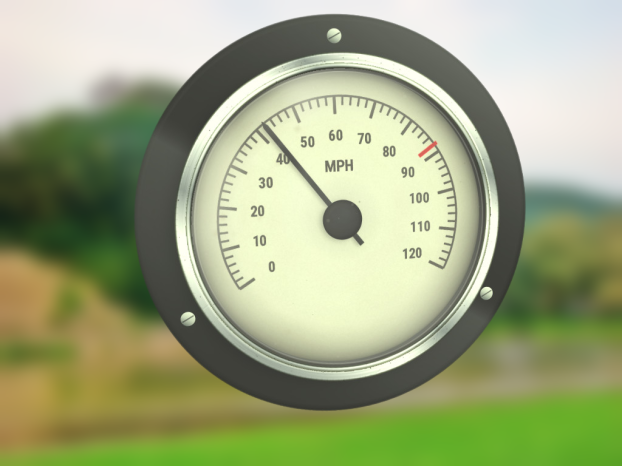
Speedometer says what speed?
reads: 42 mph
